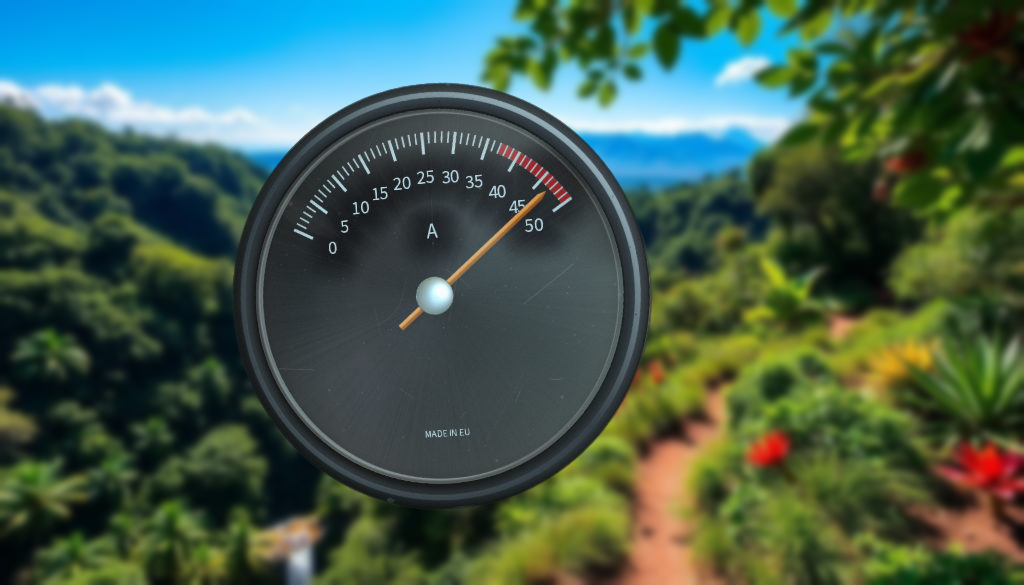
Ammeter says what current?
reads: 47 A
